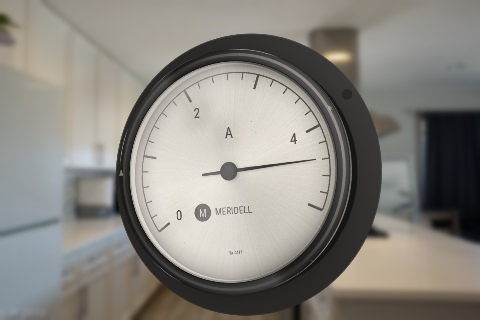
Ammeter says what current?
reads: 4.4 A
